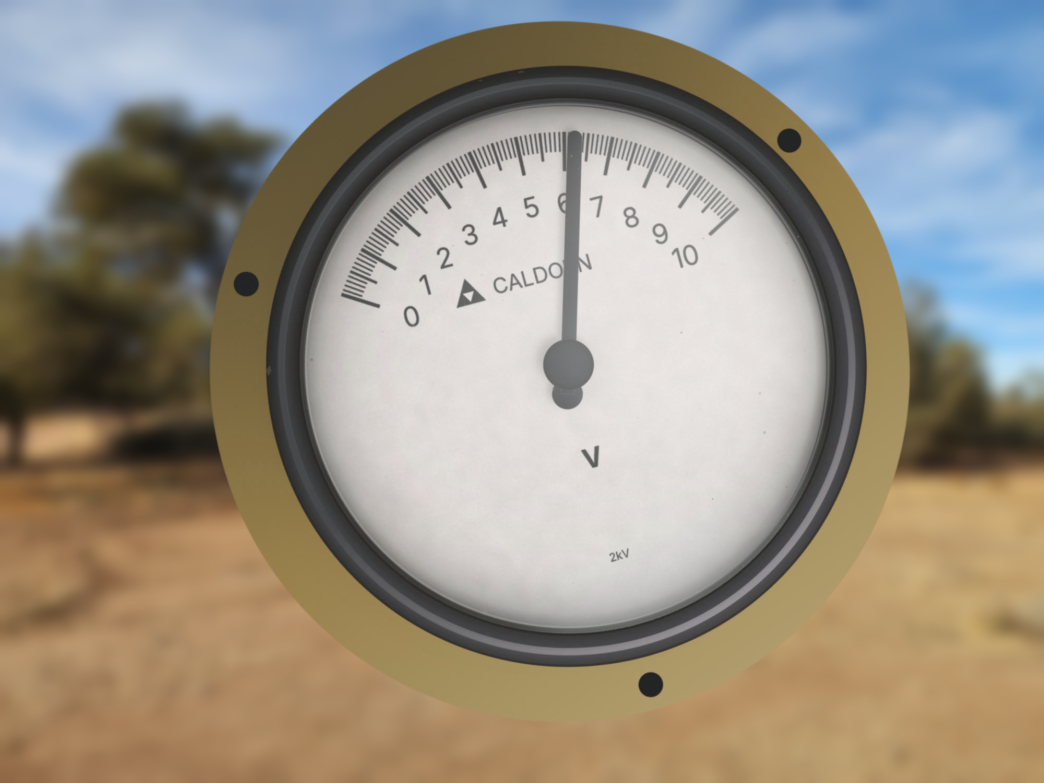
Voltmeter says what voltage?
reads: 6.2 V
